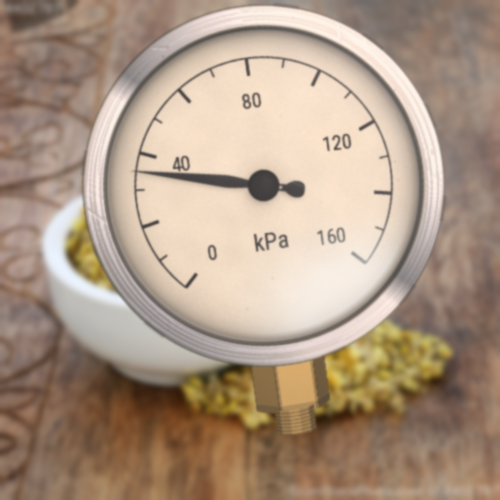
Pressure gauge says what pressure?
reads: 35 kPa
